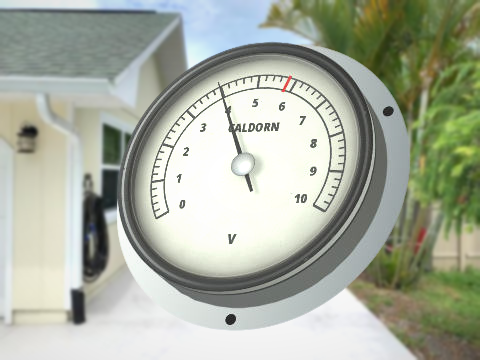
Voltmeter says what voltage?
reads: 4 V
